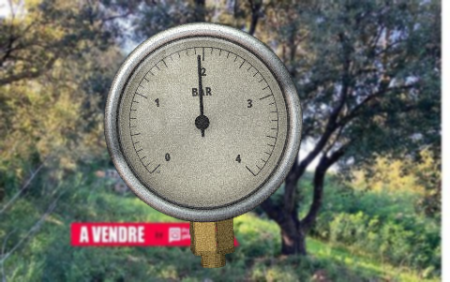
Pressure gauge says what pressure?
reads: 1.95 bar
